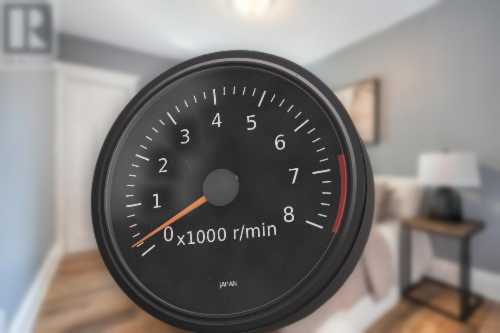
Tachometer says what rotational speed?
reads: 200 rpm
